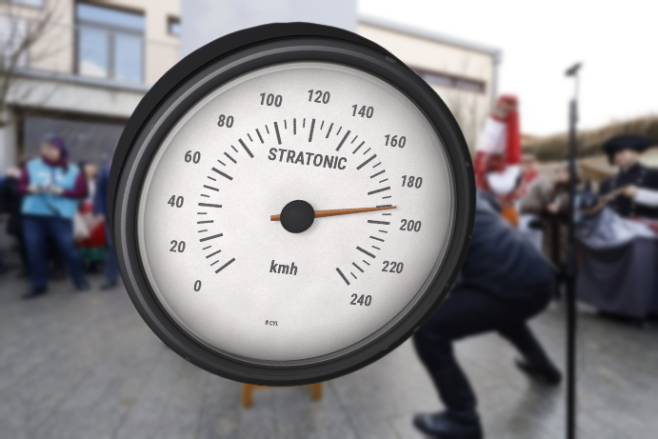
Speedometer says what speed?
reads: 190 km/h
